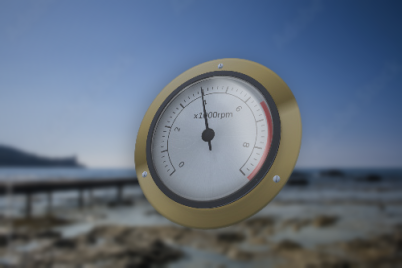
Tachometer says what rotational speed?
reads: 4000 rpm
